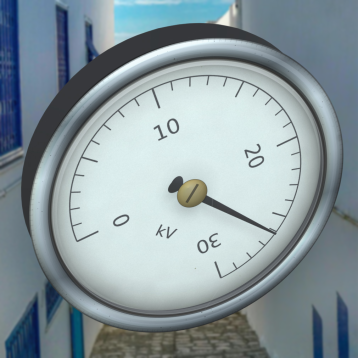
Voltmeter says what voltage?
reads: 26 kV
